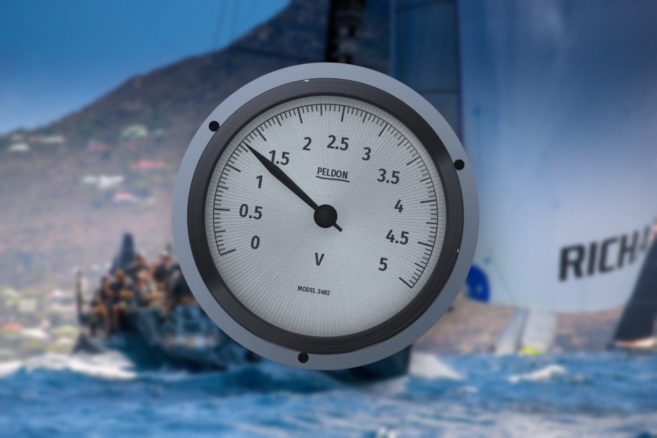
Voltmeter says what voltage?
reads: 1.3 V
